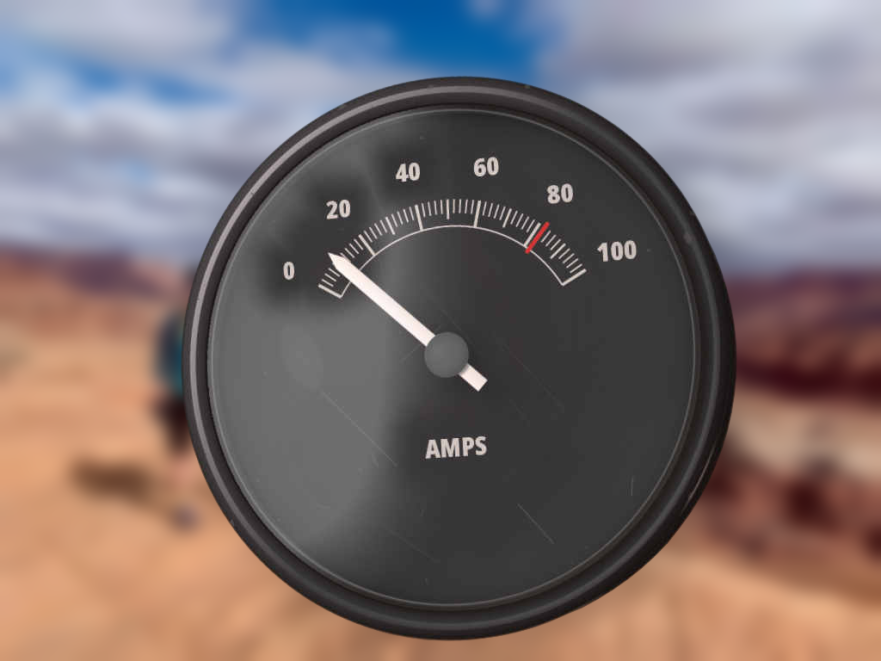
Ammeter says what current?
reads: 10 A
